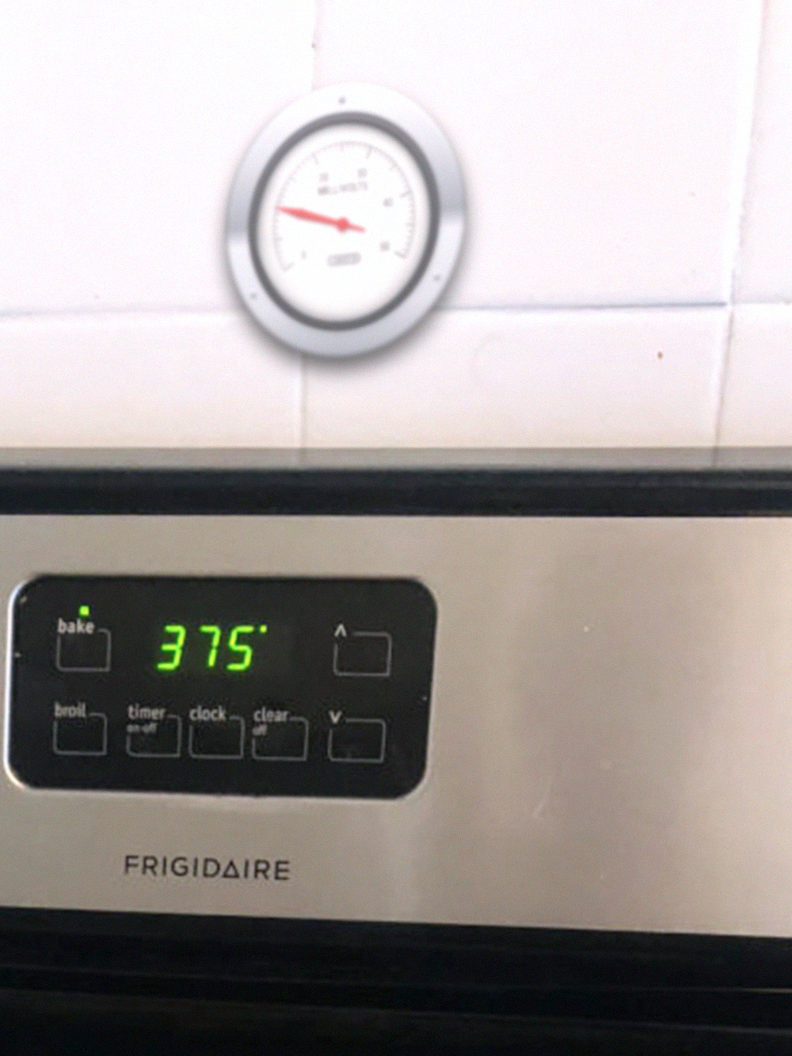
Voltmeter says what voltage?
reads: 10 mV
